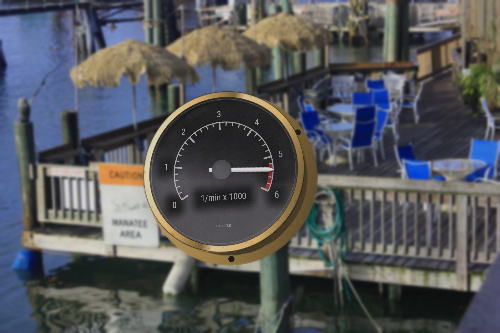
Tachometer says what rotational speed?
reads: 5400 rpm
